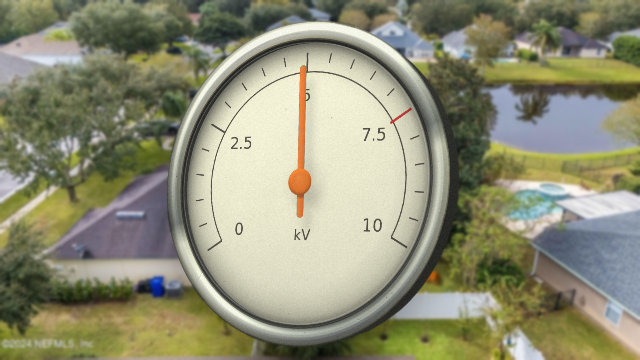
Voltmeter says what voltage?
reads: 5 kV
